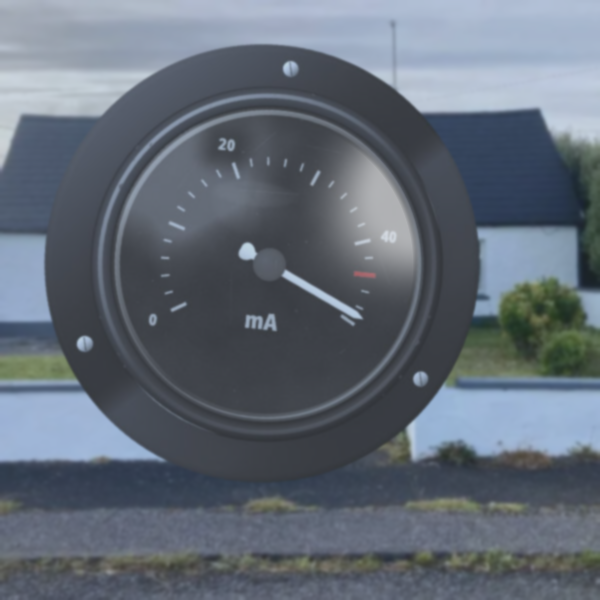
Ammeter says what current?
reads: 49 mA
